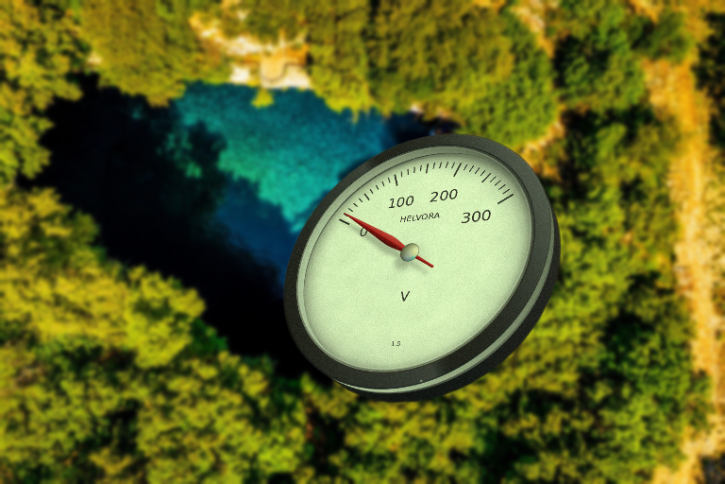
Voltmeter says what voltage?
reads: 10 V
